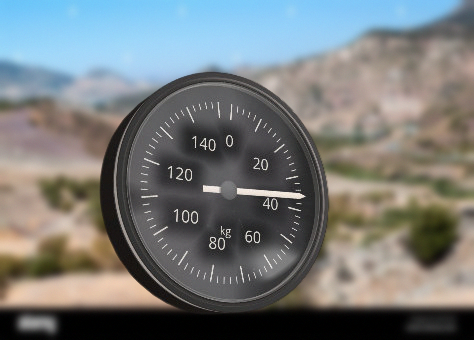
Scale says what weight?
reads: 36 kg
